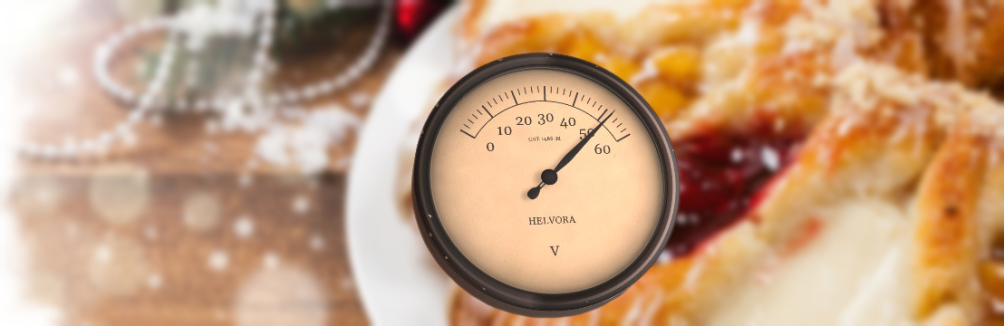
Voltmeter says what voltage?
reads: 52 V
